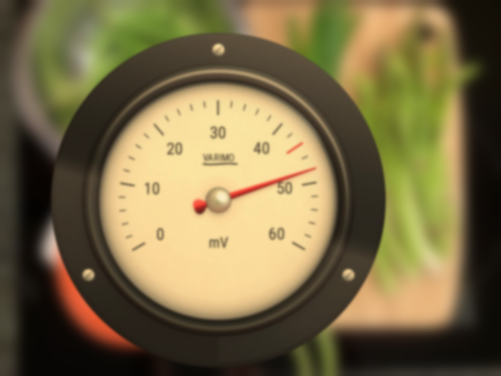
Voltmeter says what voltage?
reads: 48 mV
